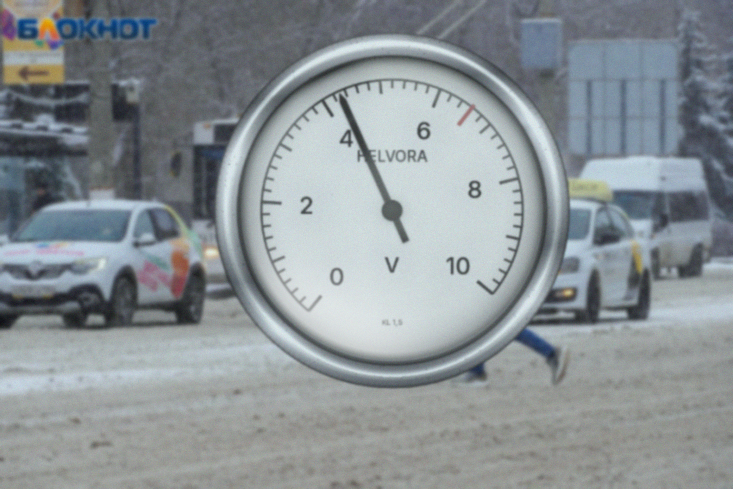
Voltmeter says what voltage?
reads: 4.3 V
